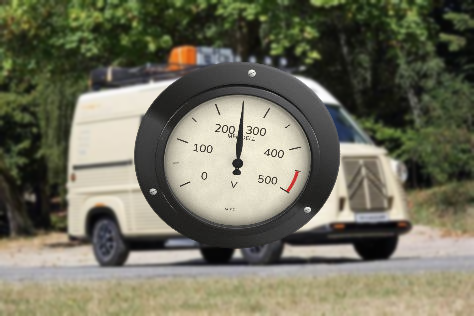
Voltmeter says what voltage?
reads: 250 V
